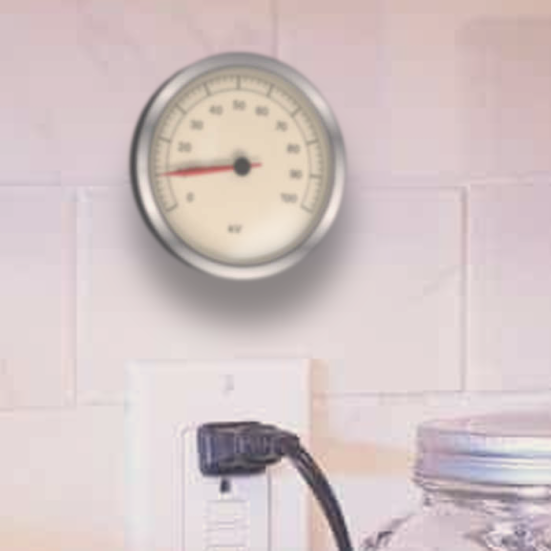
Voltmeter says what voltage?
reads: 10 kV
